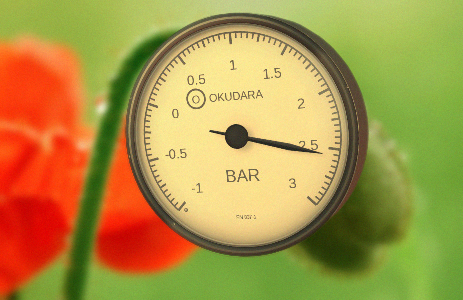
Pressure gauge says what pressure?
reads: 2.55 bar
